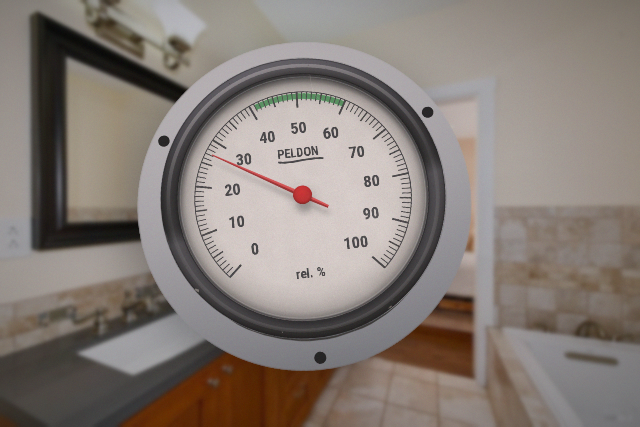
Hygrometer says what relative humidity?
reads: 27 %
